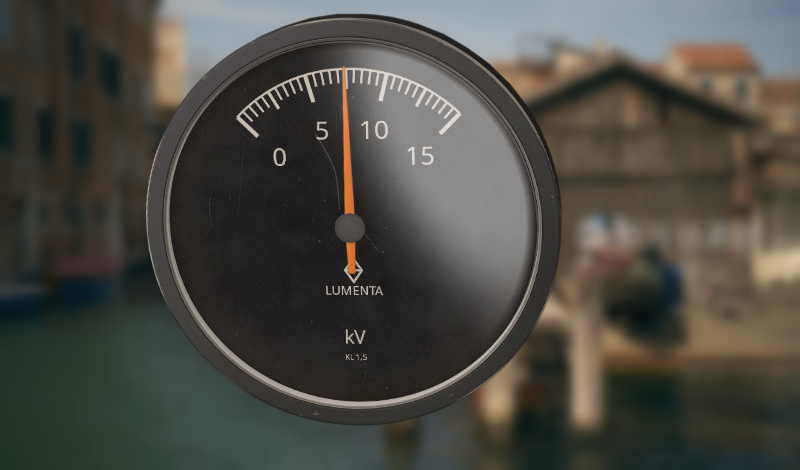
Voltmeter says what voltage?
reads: 7.5 kV
